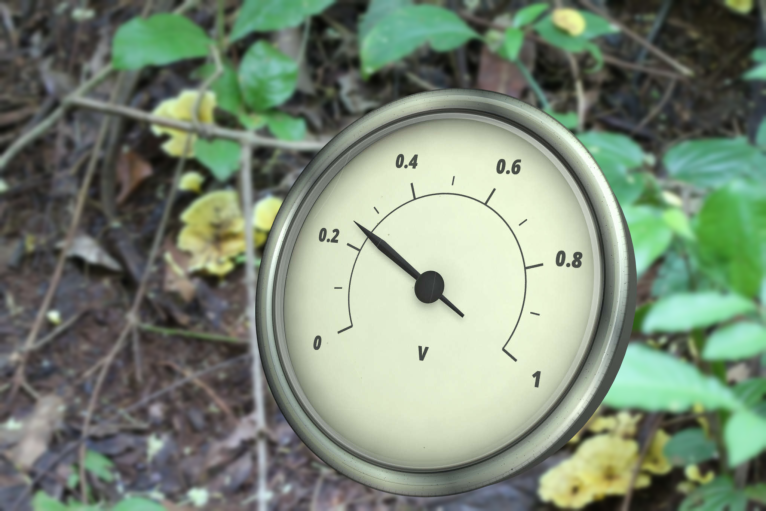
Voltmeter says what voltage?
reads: 0.25 V
